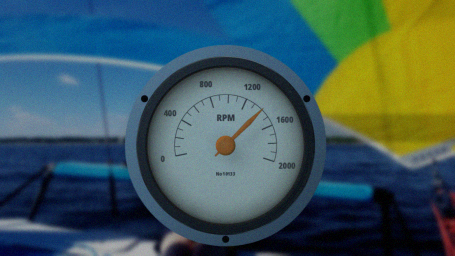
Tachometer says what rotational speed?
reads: 1400 rpm
